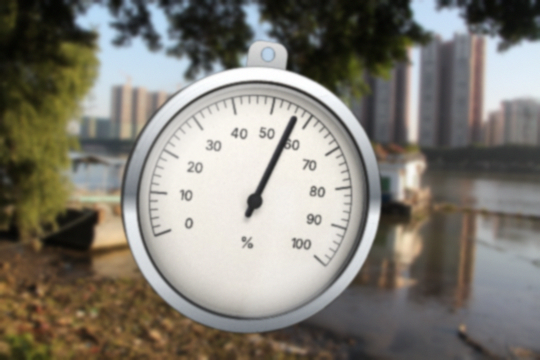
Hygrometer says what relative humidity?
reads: 56 %
